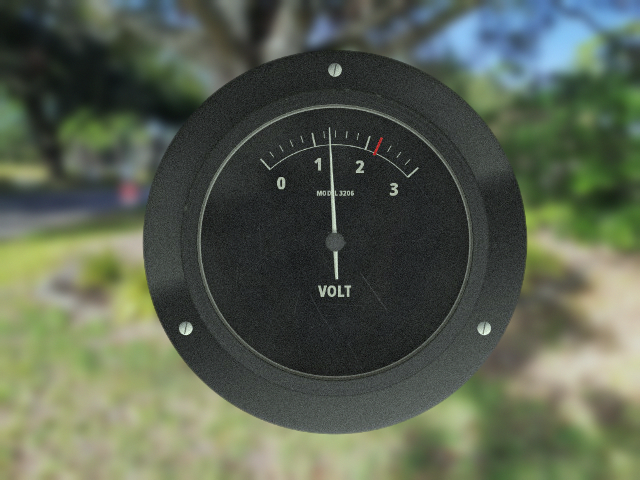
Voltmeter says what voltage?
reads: 1.3 V
